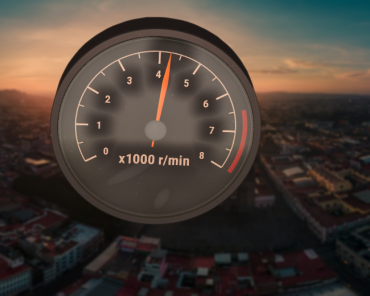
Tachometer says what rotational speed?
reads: 4250 rpm
